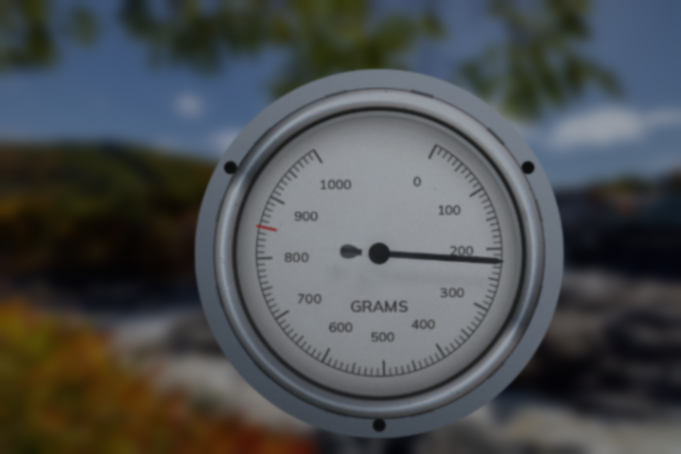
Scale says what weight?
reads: 220 g
